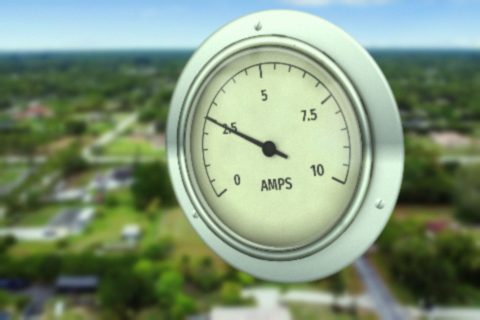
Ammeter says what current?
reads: 2.5 A
